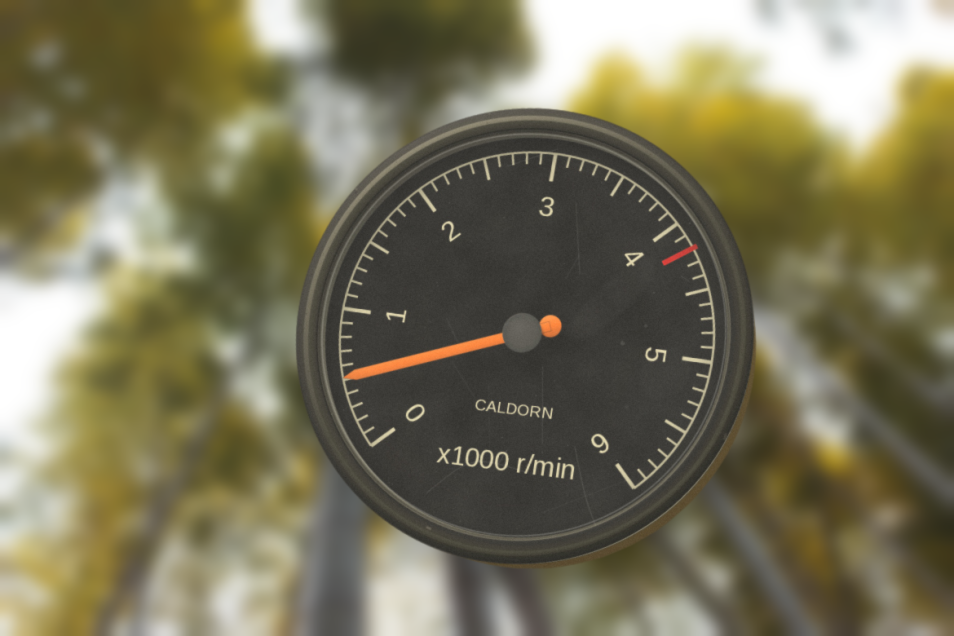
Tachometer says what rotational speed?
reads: 500 rpm
